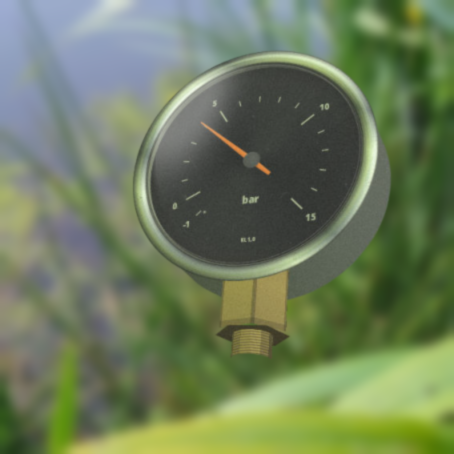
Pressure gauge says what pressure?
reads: 4 bar
